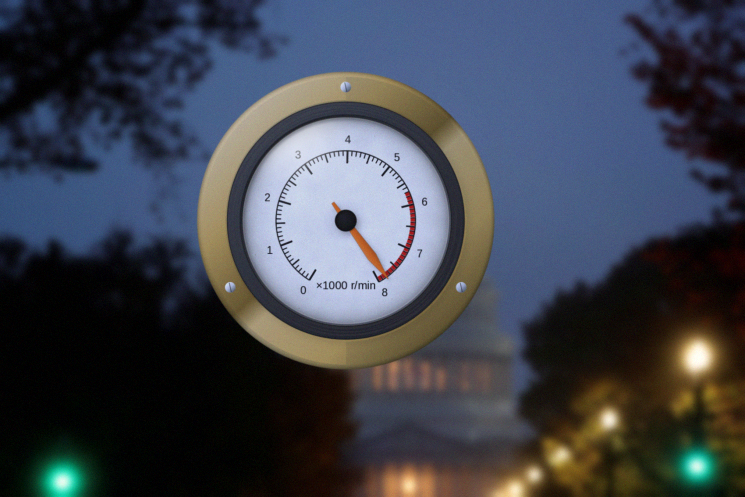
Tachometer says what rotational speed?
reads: 7800 rpm
